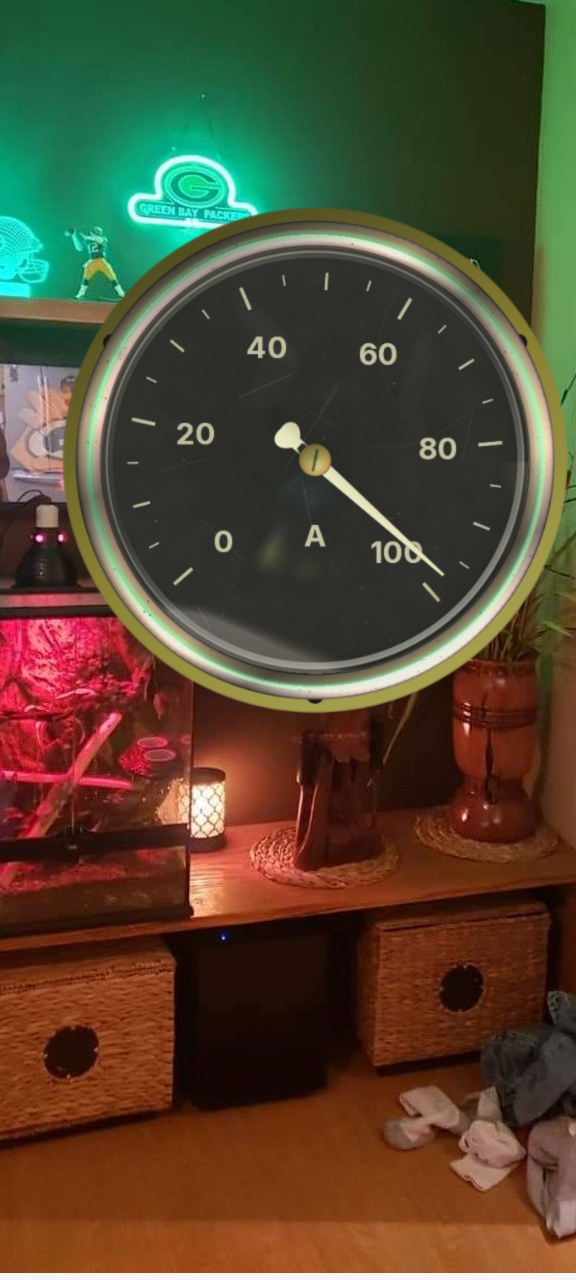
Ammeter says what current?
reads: 97.5 A
